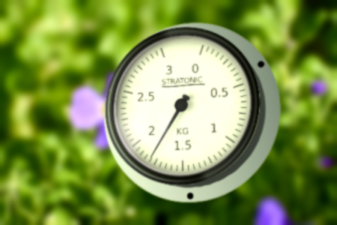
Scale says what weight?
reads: 1.8 kg
